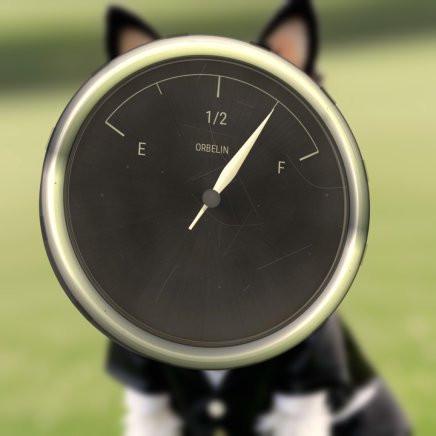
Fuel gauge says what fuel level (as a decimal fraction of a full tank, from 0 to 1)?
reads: 0.75
